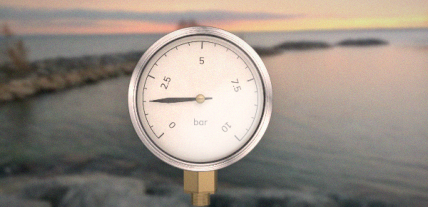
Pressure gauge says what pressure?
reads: 1.5 bar
